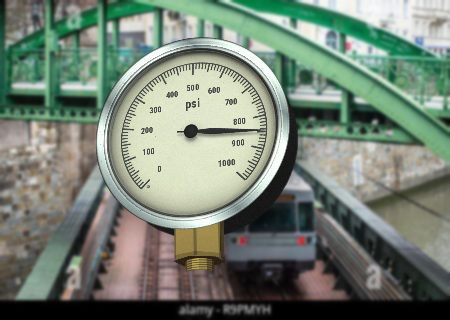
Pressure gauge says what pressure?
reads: 850 psi
